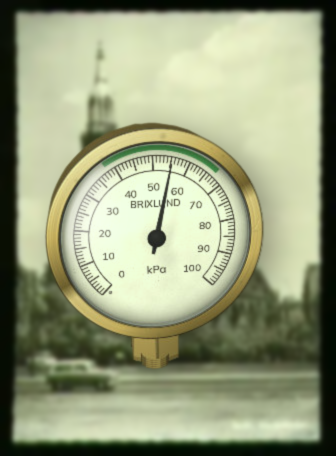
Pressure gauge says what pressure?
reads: 55 kPa
